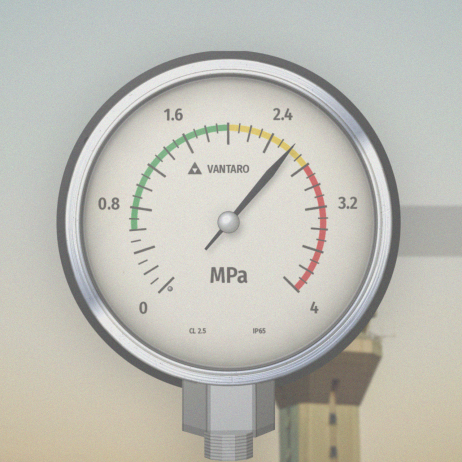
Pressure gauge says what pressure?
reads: 2.6 MPa
